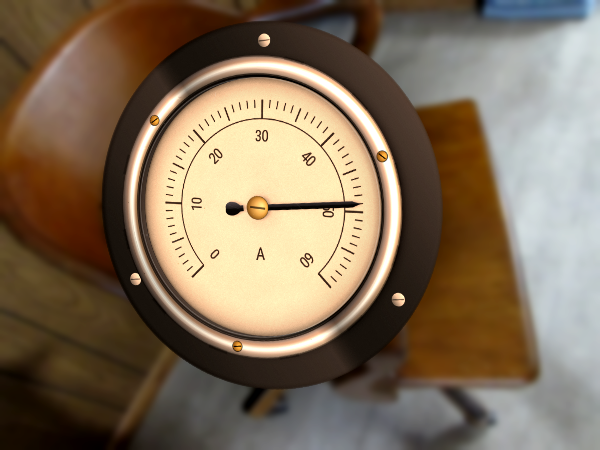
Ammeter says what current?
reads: 49 A
